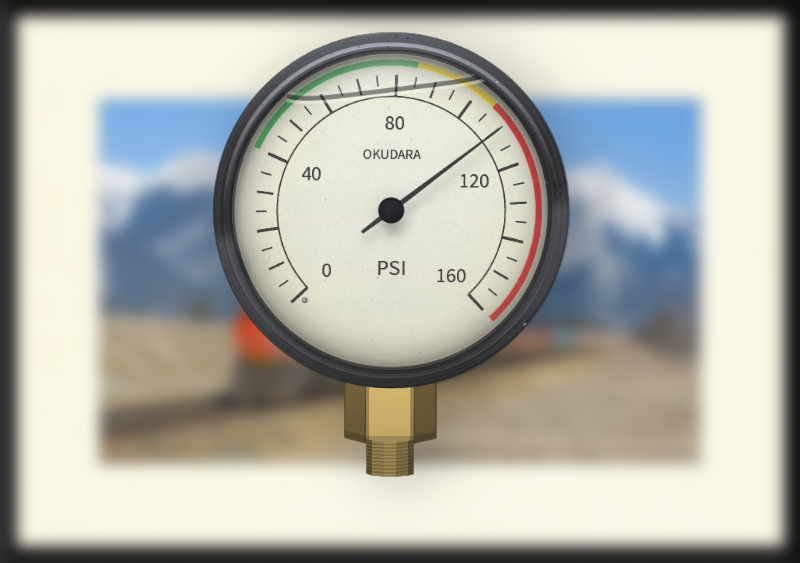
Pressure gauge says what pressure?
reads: 110 psi
